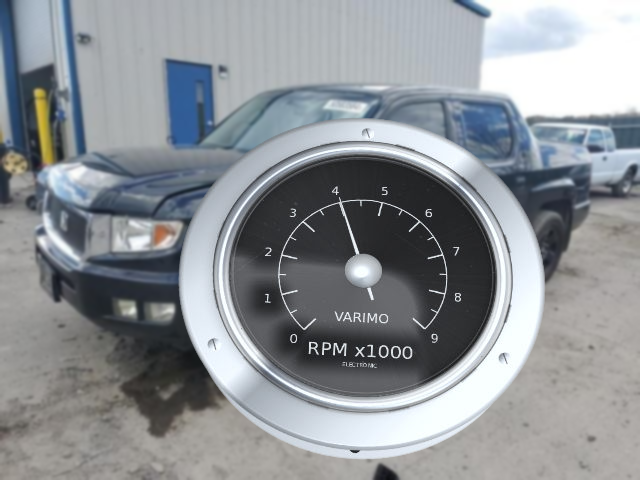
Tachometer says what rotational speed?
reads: 4000 rpm
